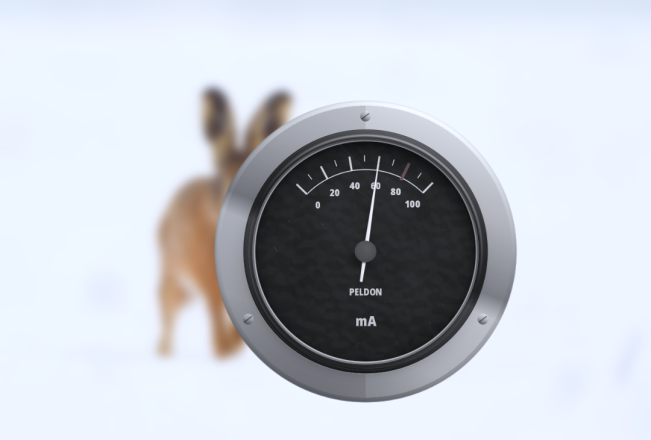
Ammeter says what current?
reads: 60 mA
